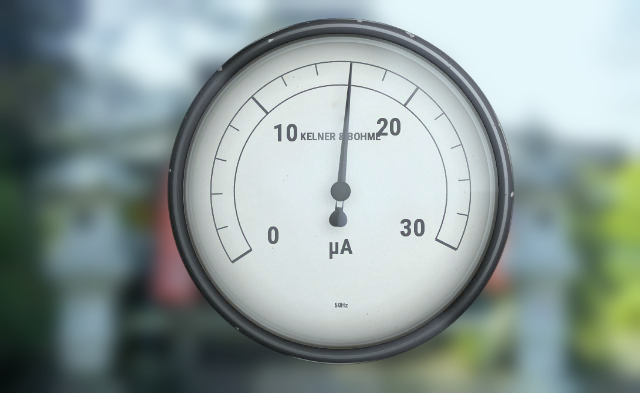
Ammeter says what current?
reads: 16 µA
